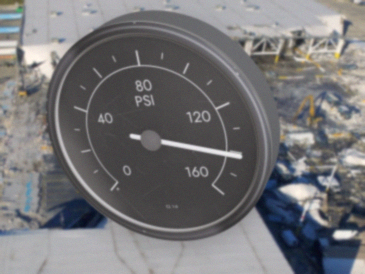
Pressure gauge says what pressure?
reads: 140 psi
